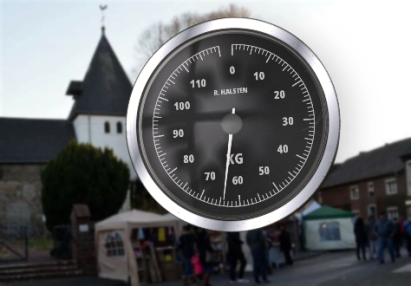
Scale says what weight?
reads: 64 kg
